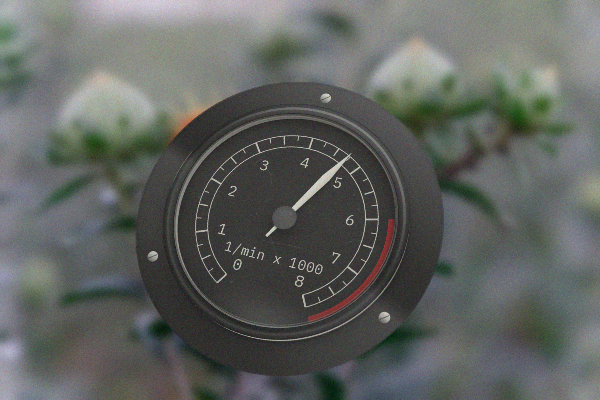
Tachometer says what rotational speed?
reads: 4750 rpm
